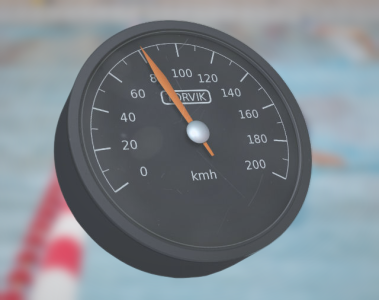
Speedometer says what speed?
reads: 80 km/h
